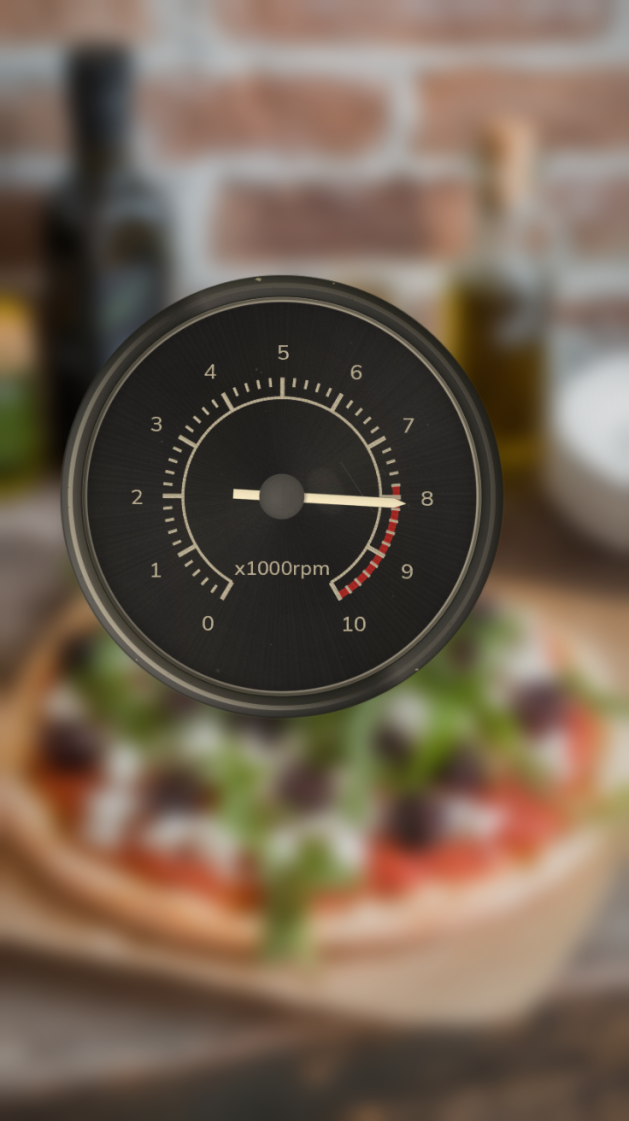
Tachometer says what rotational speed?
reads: 8100 rpm
